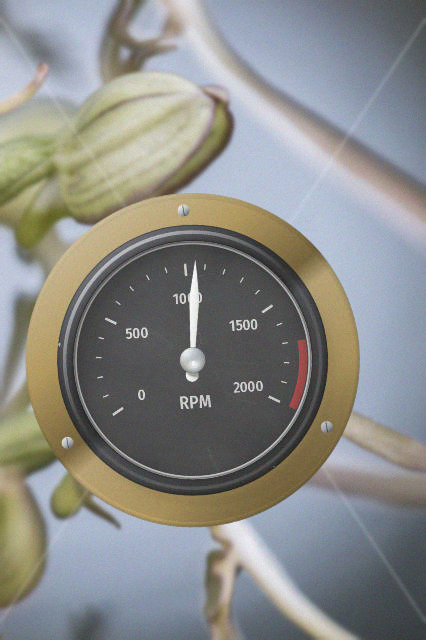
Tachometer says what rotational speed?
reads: 1050 rpm
